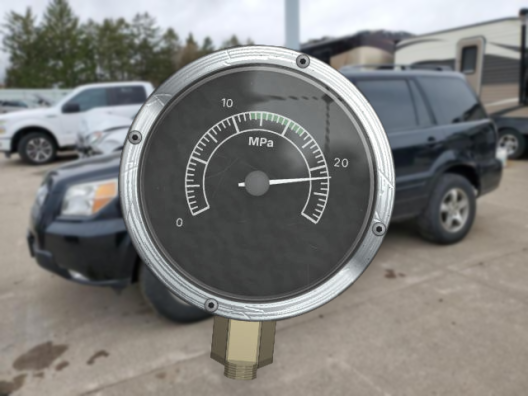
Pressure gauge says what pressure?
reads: 21 MPa
